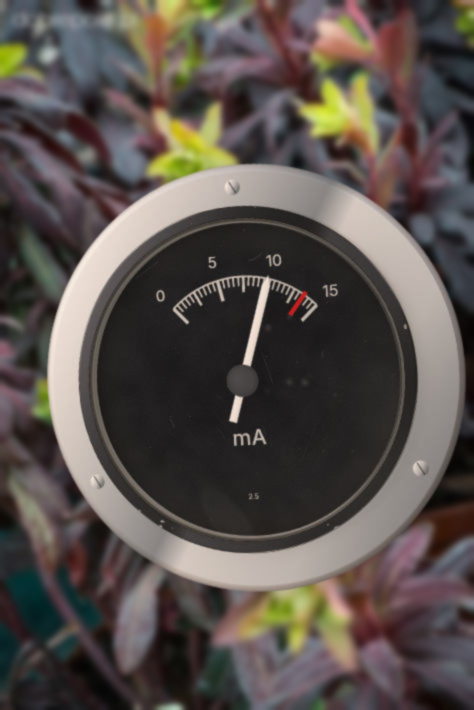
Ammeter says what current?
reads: 10 mA
